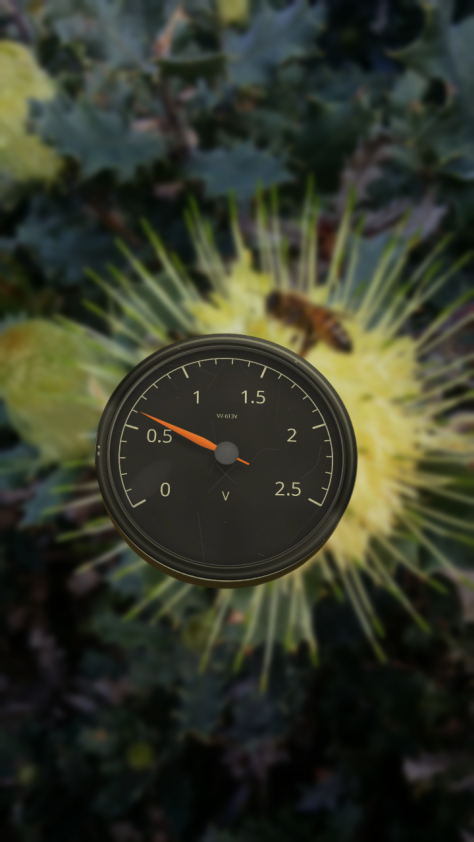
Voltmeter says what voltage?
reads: 0.6 V
